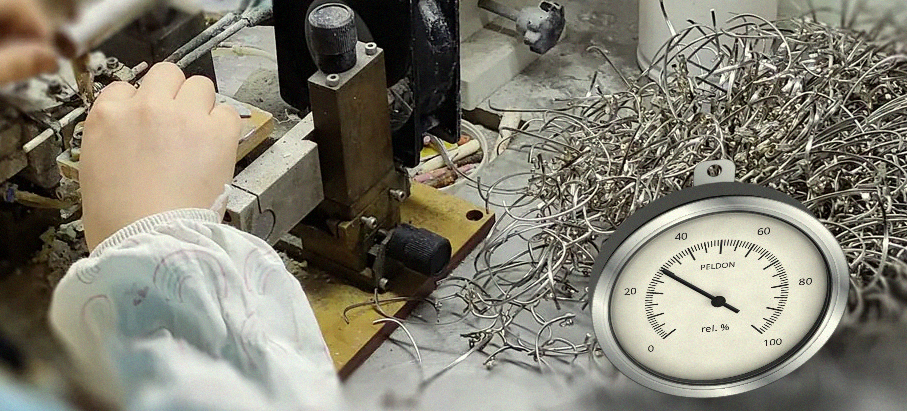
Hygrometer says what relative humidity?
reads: 30 %
